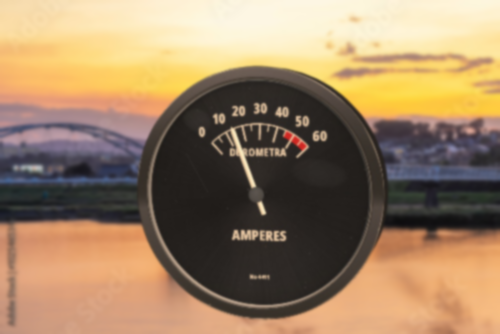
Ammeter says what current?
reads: 15 A
